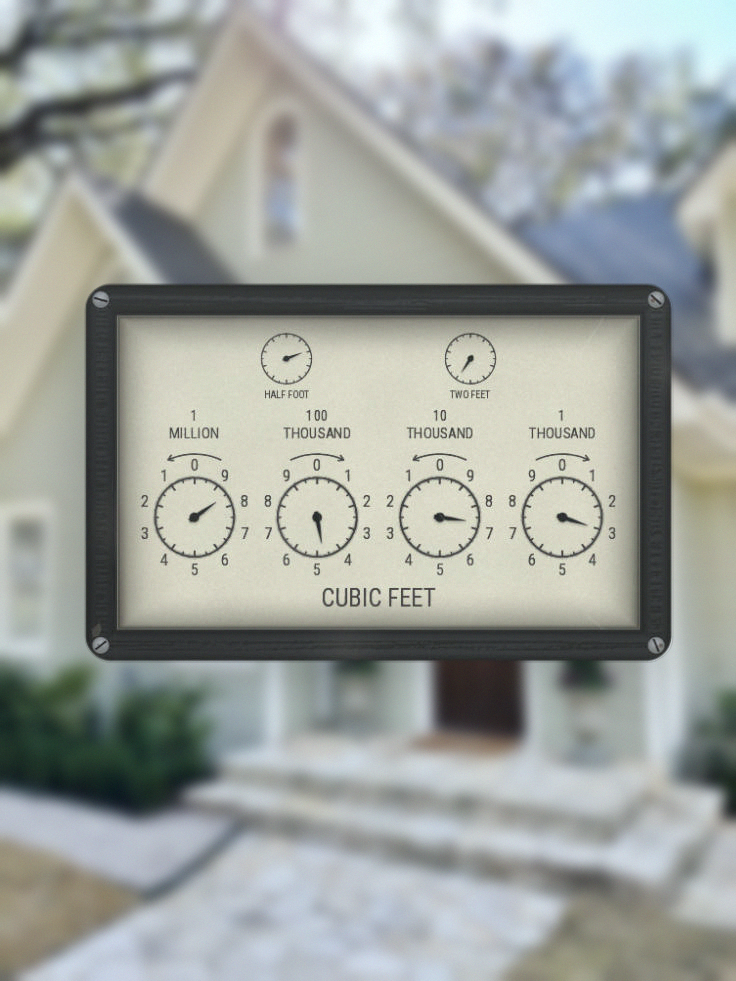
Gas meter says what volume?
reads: 847300 ft³
